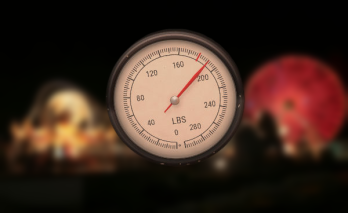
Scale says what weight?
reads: 190 lb
